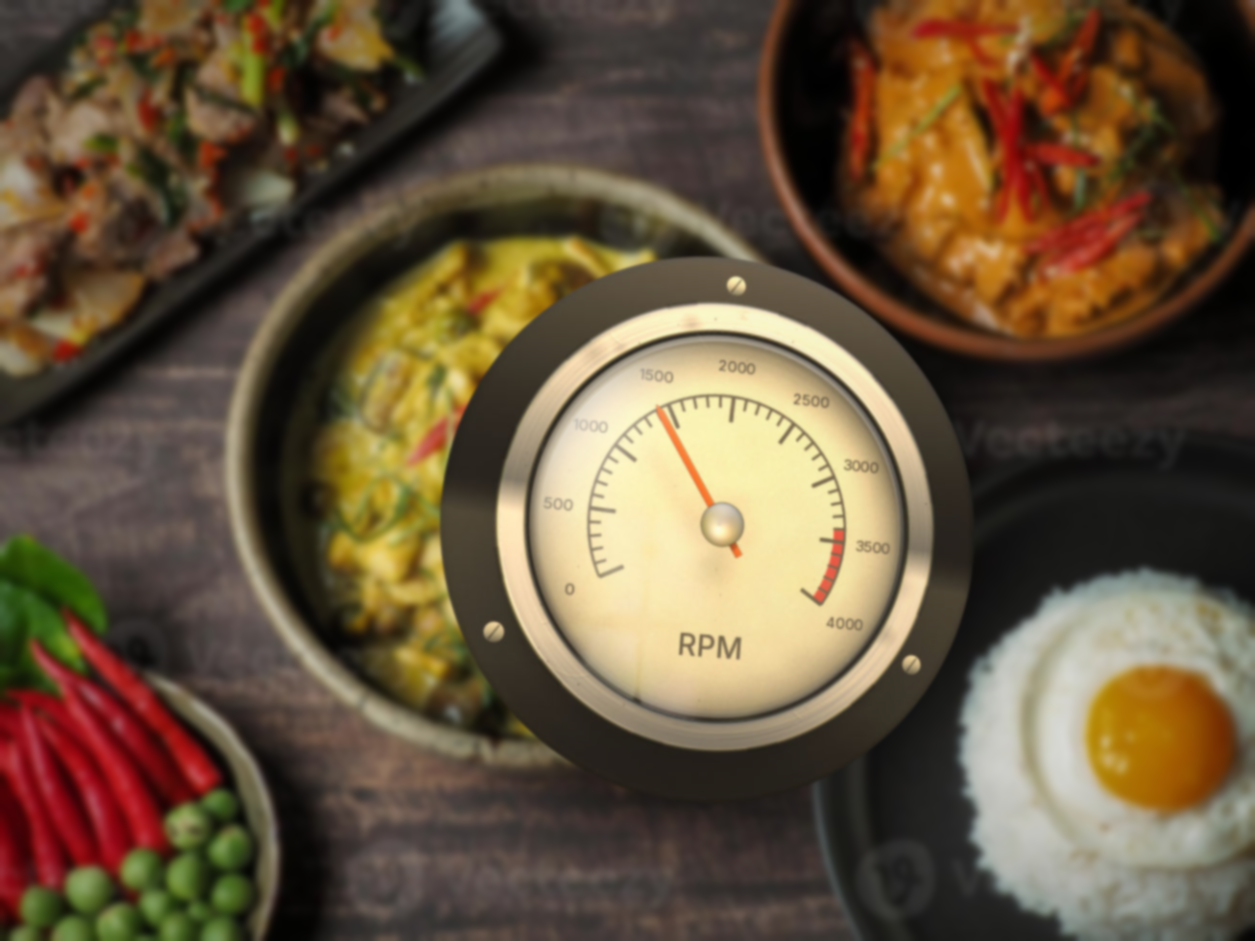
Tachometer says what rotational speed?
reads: 1400 rpm
